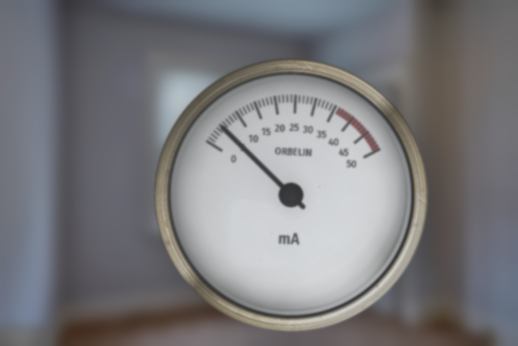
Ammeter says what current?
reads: 5 mA
